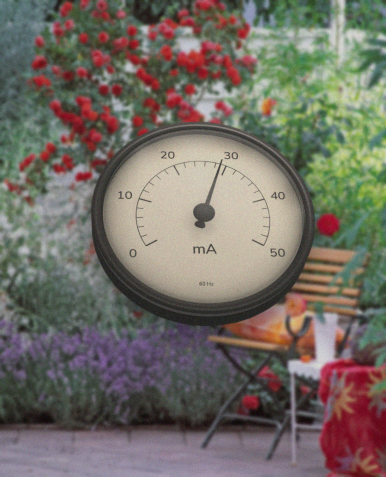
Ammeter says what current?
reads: 29 mA
